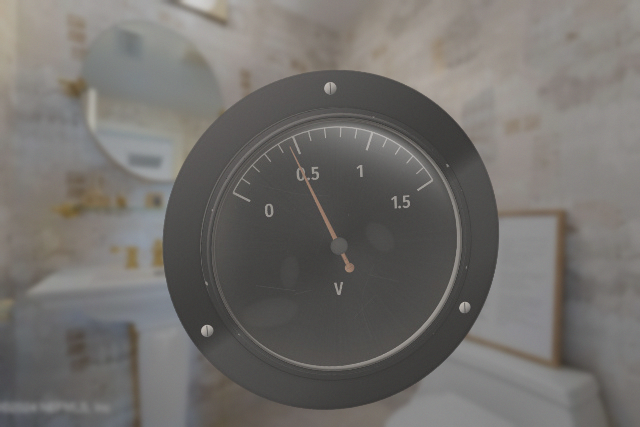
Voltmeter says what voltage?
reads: 0.45 V
